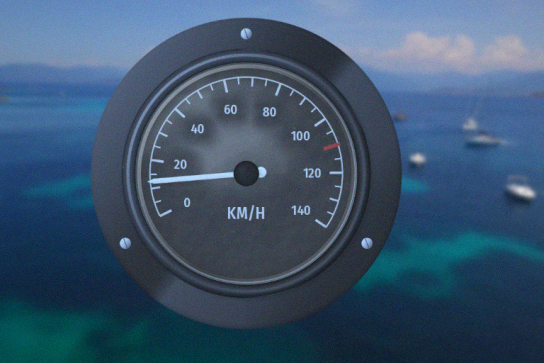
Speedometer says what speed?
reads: 12.5 km/h
